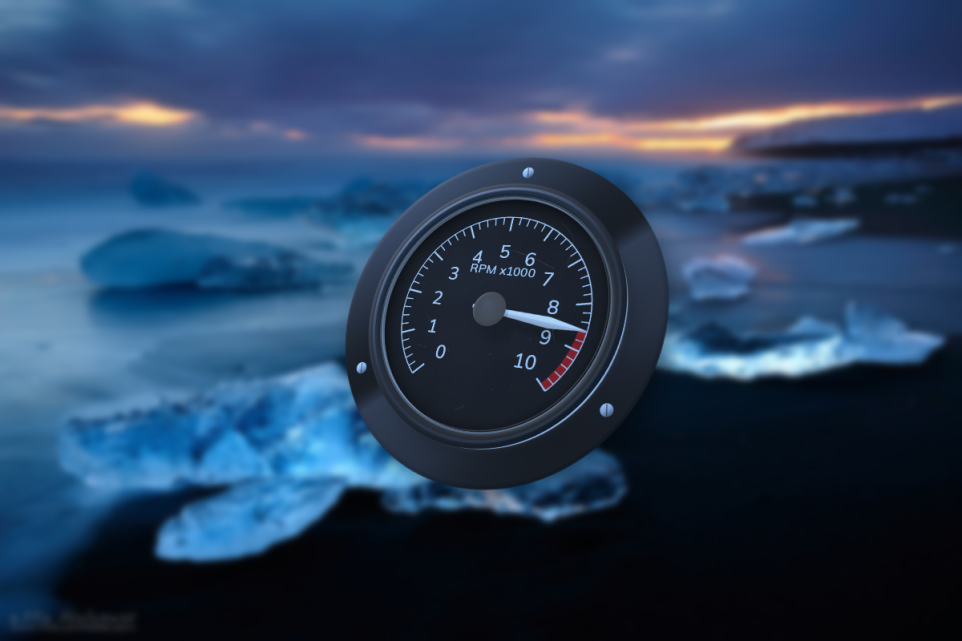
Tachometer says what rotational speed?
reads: 8600 rpm
